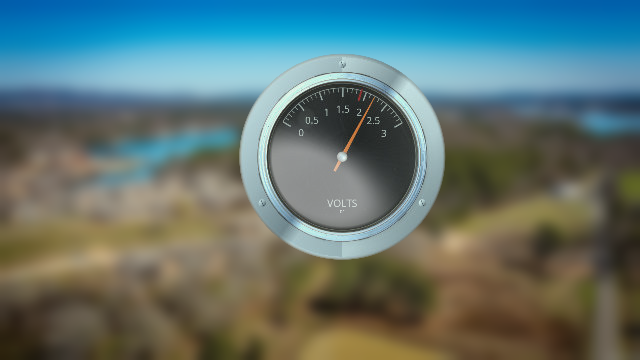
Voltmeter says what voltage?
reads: 2.2 V
